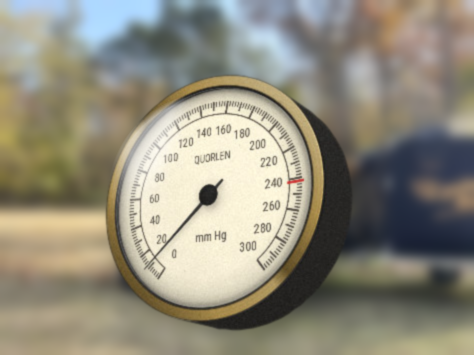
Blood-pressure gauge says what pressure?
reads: 10 mmHg
